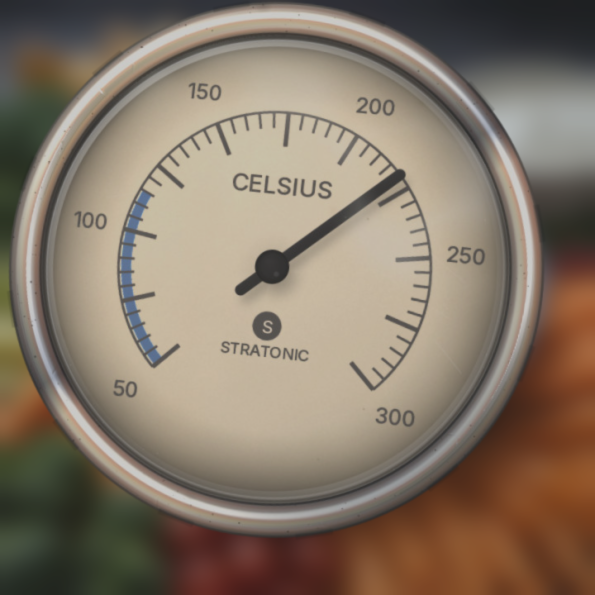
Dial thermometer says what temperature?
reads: 220 °C
